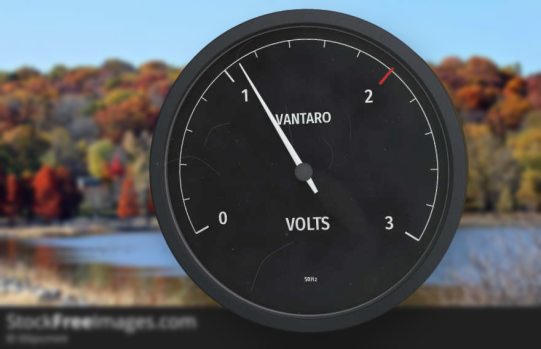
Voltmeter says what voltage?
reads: 1.1 V
